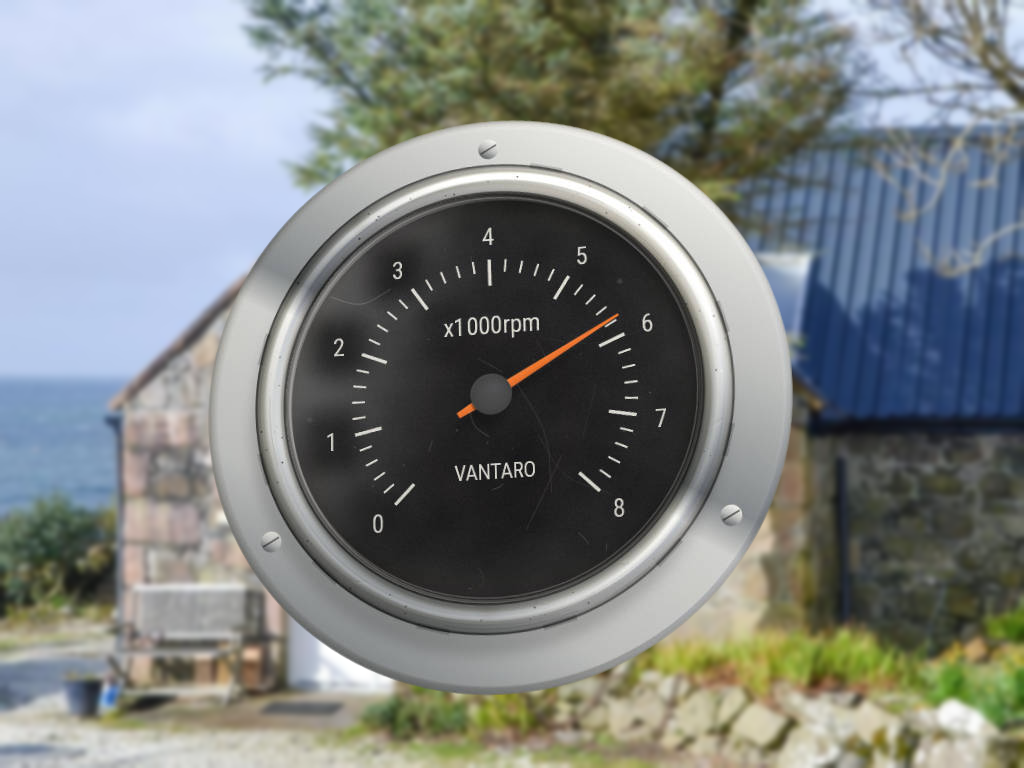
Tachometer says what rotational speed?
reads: 5800 rpm
